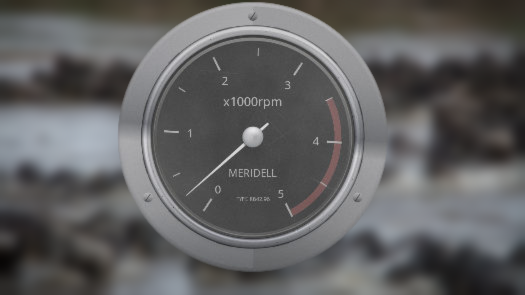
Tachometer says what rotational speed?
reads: 250 rpm
